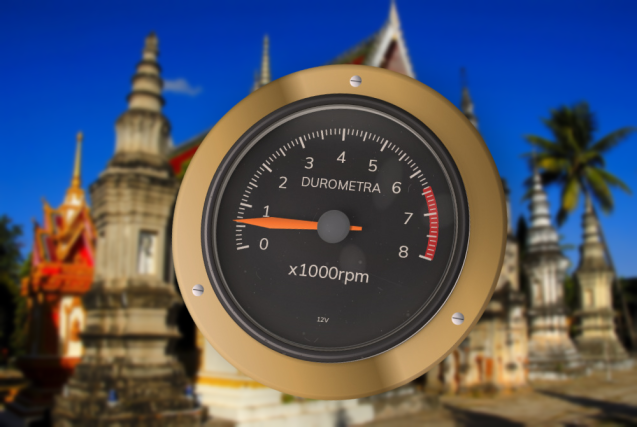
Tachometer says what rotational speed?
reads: 600 rpm
